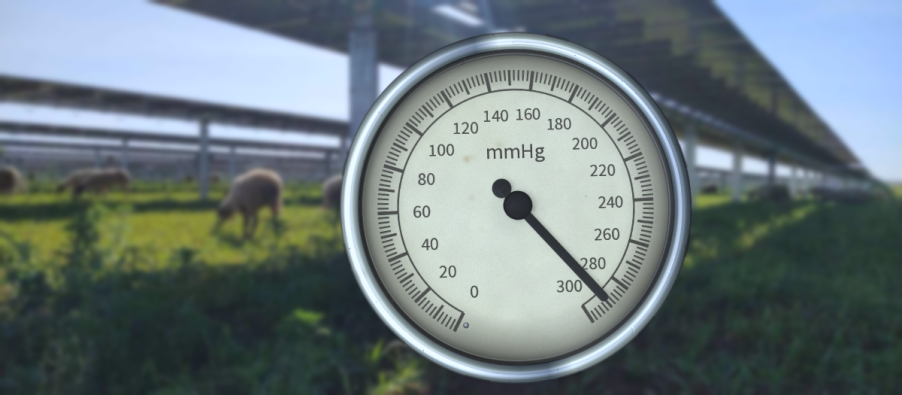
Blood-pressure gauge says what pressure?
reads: 290 mmHg
